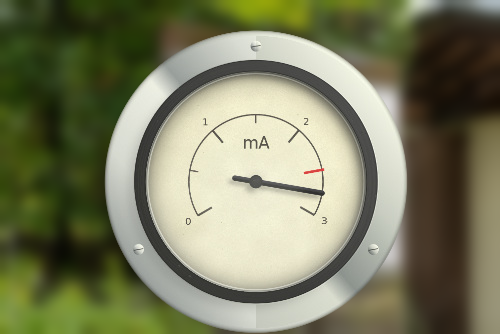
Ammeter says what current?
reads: 2.75 mA
